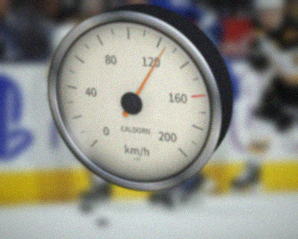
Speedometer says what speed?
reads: 125 km/h
